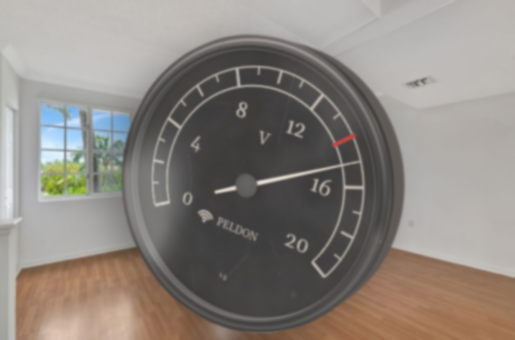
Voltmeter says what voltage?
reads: 15 V
